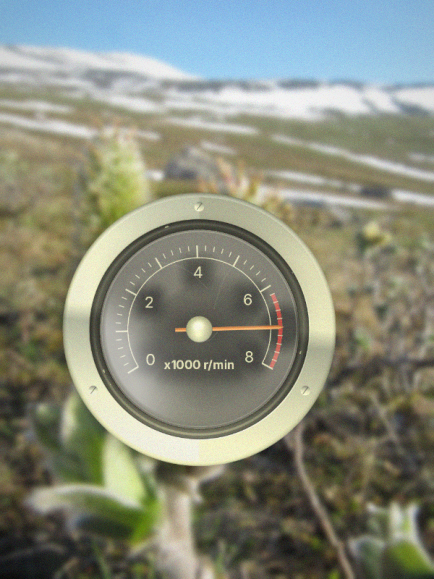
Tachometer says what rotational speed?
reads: 7000 rpm
